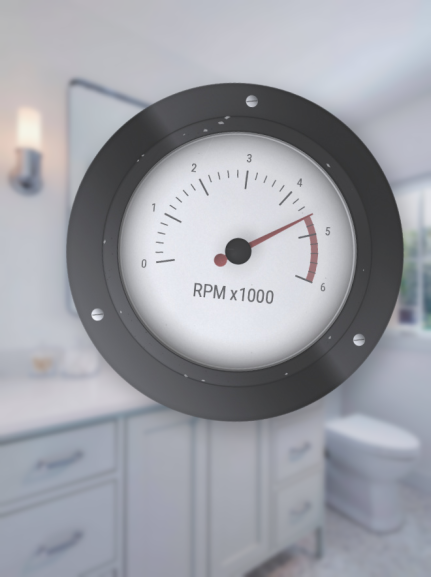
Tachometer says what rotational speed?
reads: 4600 rpm
